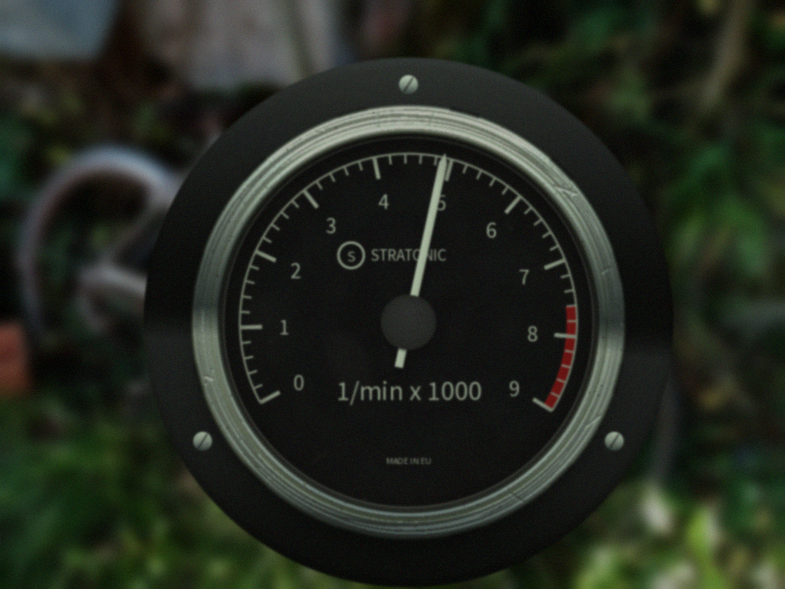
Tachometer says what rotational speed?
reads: 4900 rpm
